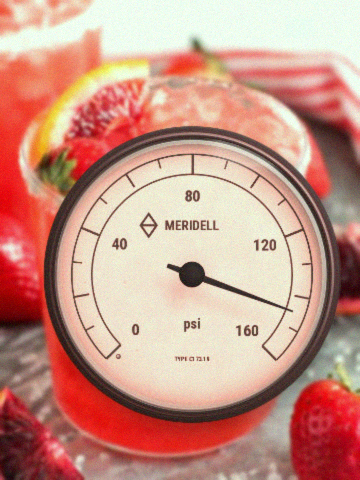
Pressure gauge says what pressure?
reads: 145 psi
